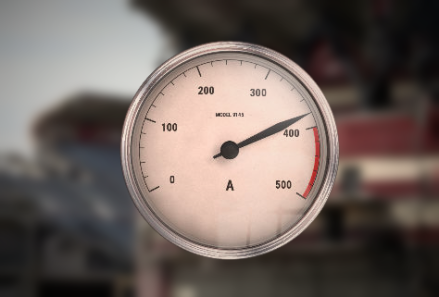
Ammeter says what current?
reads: 380 A
